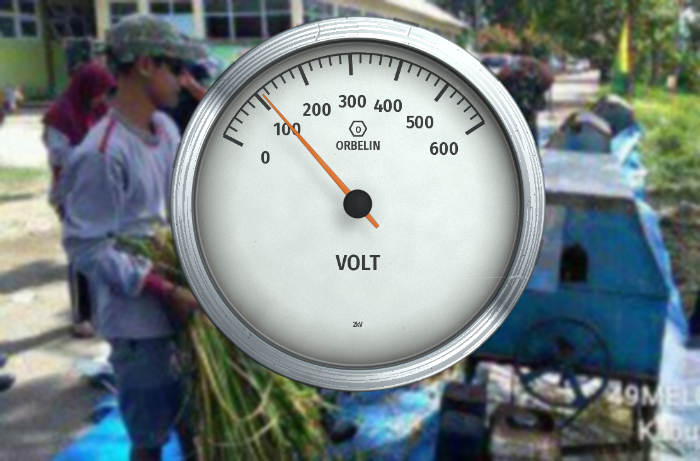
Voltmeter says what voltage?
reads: 110 V
